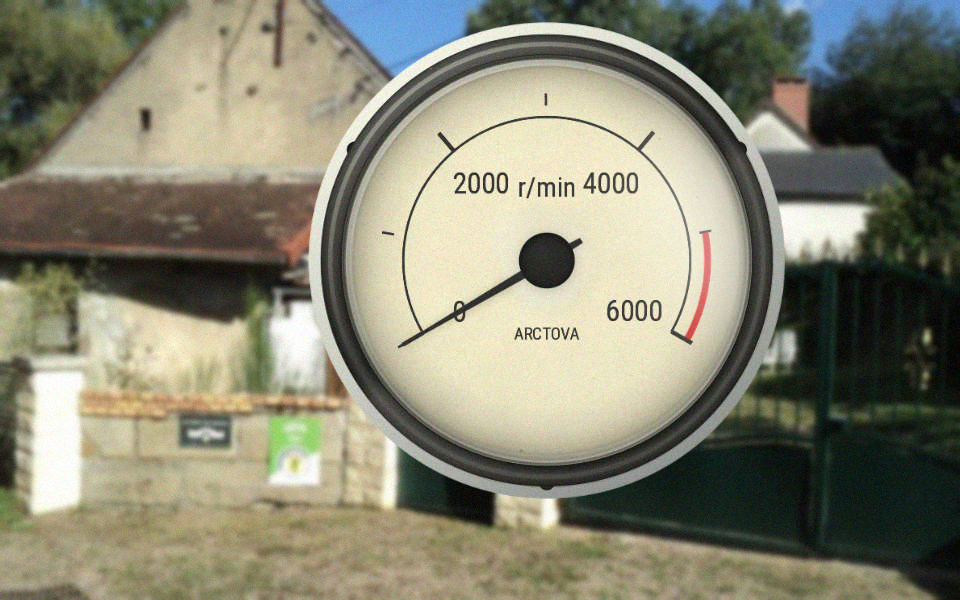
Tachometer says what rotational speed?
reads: 0 rpm
